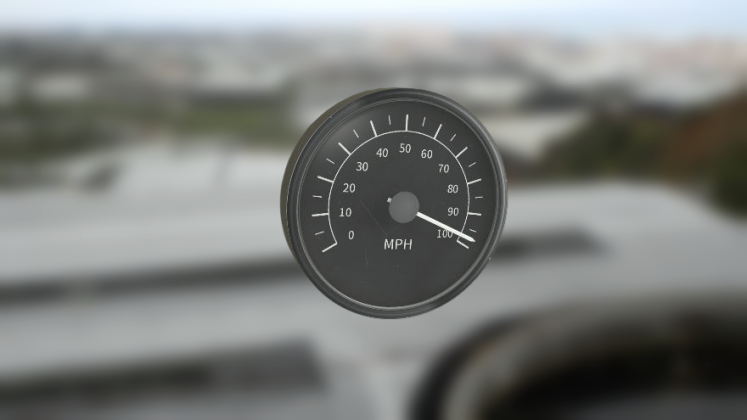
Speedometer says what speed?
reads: 97.5 mph
